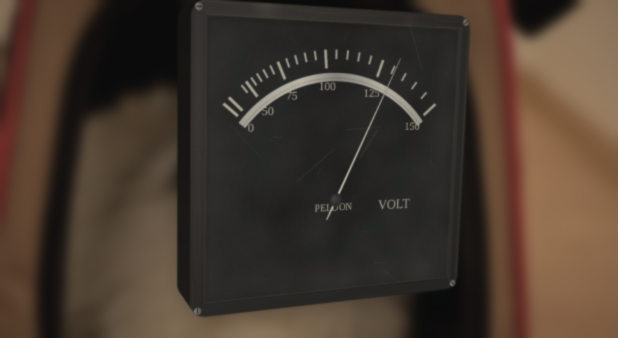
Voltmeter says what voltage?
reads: 130 V
